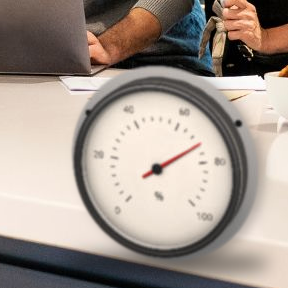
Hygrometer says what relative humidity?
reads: 72 %
